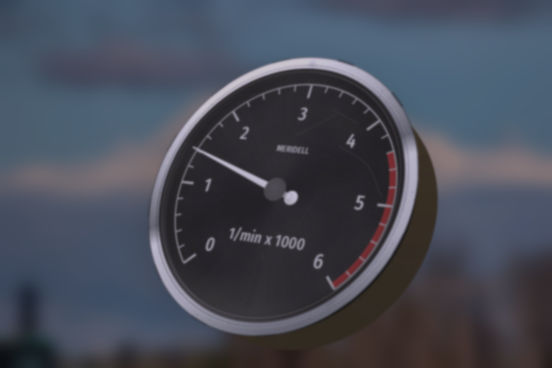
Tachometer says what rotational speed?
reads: 1400 rpm
